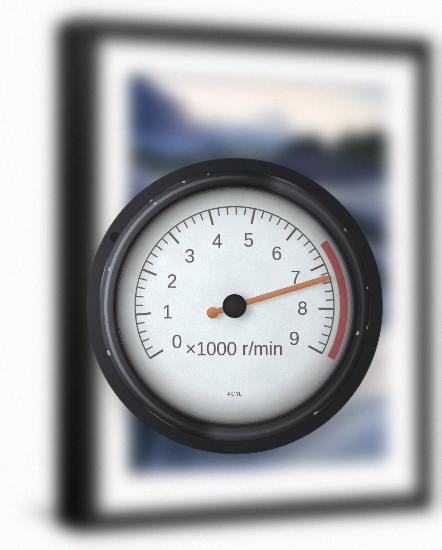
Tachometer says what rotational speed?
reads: 7300 rpm
